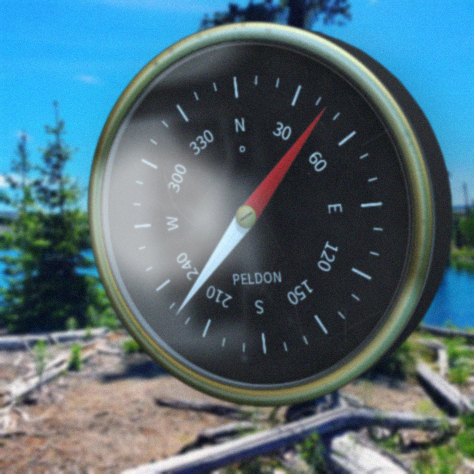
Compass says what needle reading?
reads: 45 °
